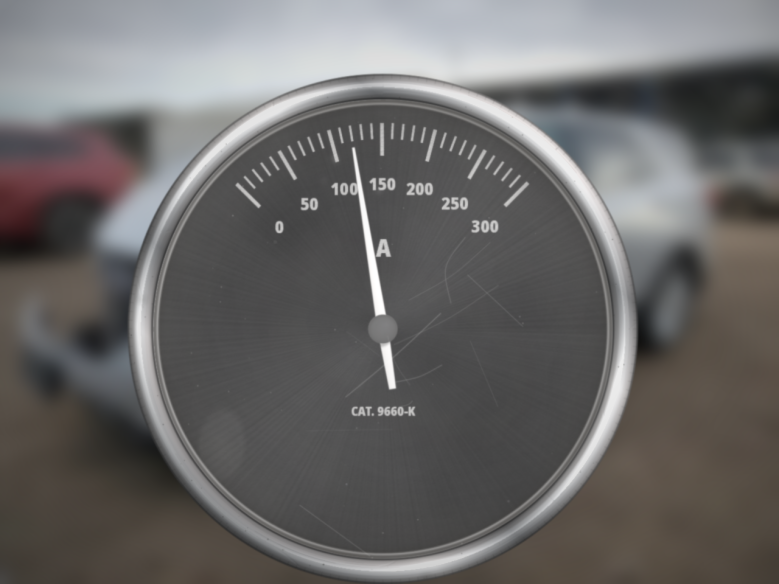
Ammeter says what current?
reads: 120 A
